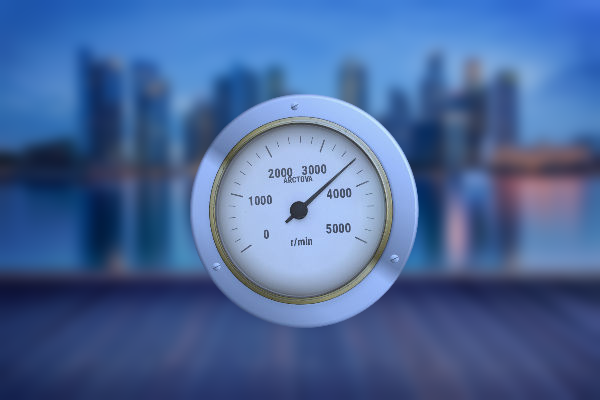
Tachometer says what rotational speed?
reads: 3600 rpm
